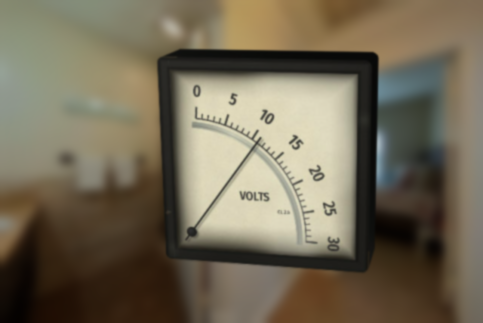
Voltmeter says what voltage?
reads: 11 V
